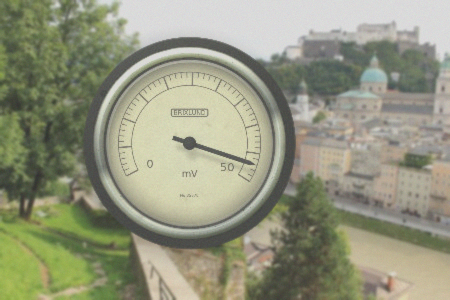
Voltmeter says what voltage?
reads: 47 mV
